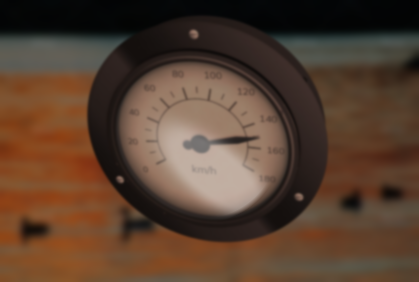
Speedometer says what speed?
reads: 150 km/h
